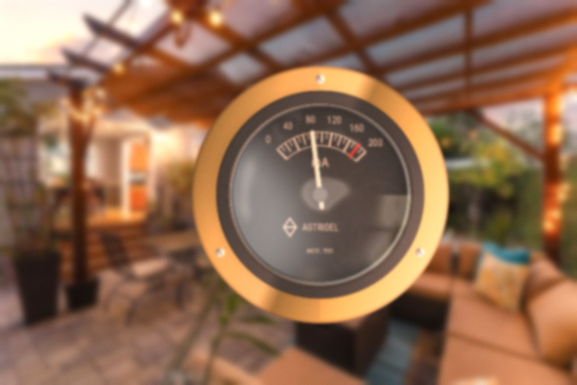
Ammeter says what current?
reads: 80 mA
